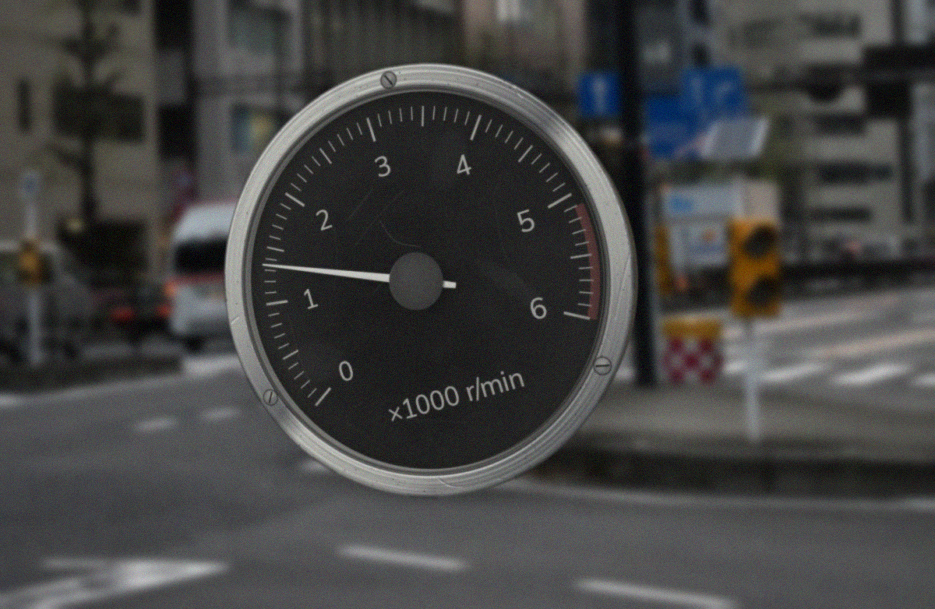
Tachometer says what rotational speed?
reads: 1350 rpm
